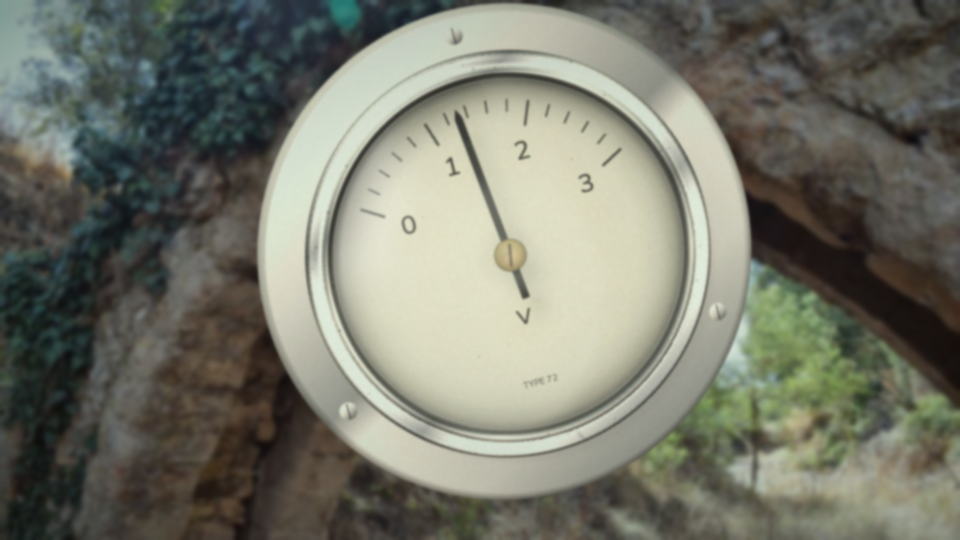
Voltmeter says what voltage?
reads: 1.3 V
